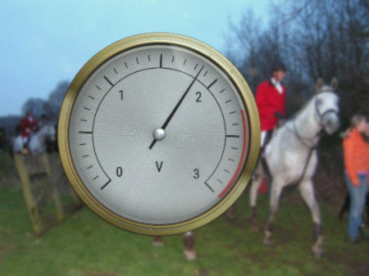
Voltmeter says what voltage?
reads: 1.85 V
